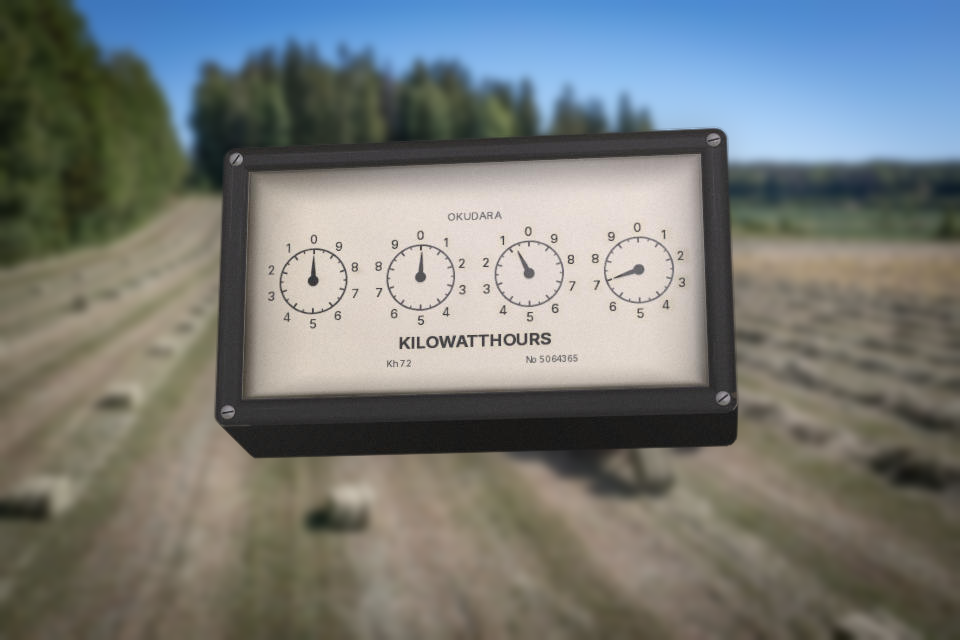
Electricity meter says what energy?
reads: 7 kWh
